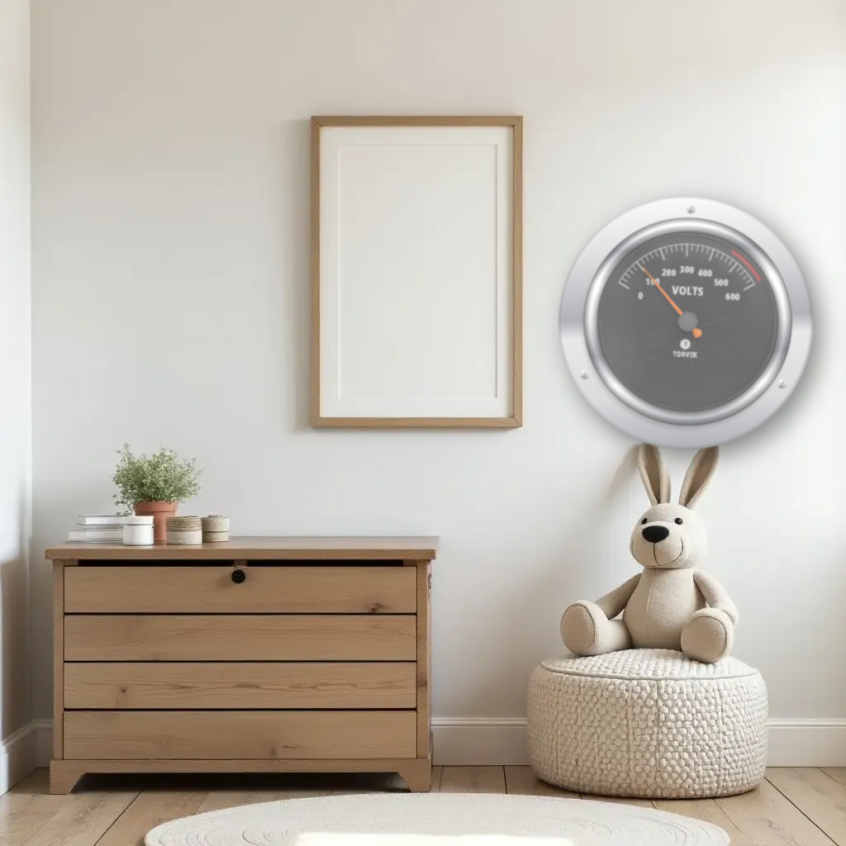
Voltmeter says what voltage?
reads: 100 V
